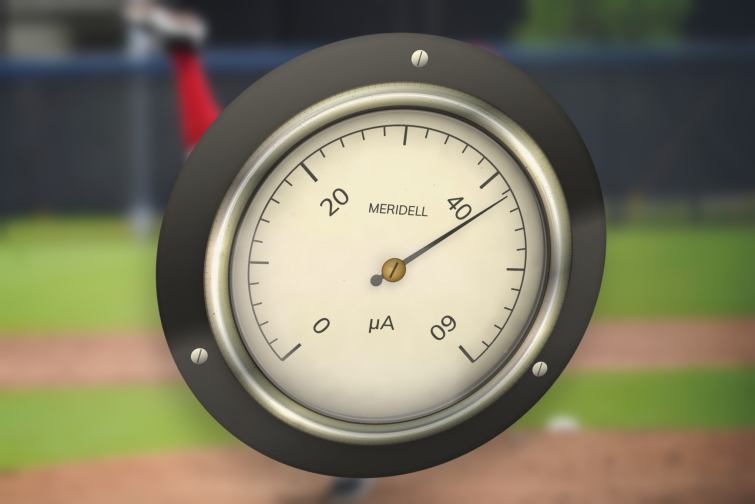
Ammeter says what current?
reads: 42 µA
